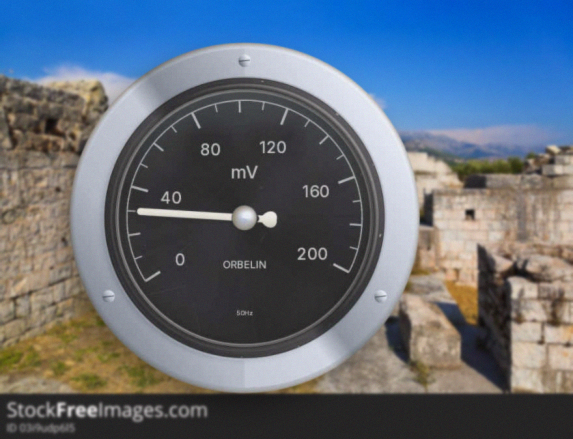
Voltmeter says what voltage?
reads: 30 mV
